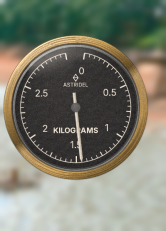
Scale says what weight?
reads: 1.45 kg
